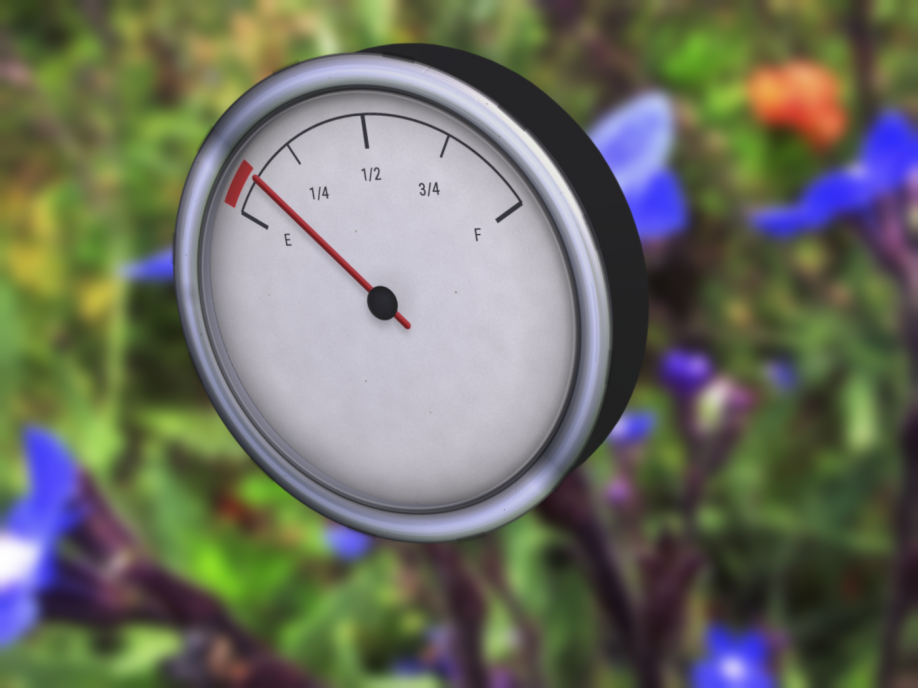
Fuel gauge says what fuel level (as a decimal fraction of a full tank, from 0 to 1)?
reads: 0.125
